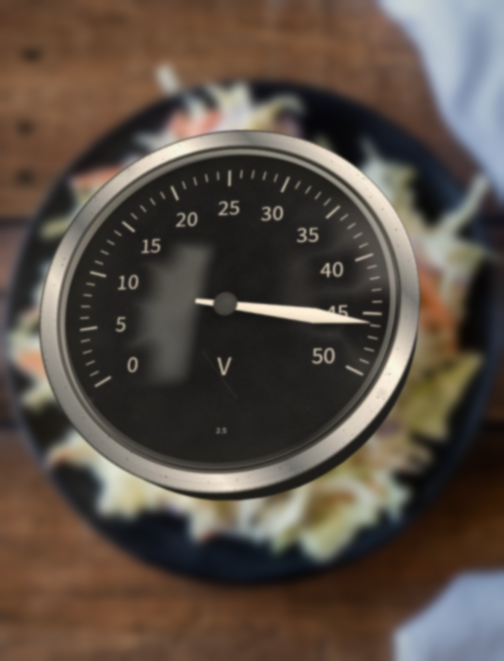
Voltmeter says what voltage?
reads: 46 V
